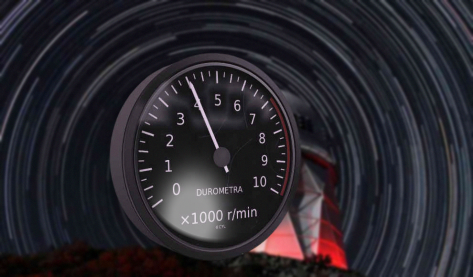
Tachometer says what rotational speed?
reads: 4000 rpm
